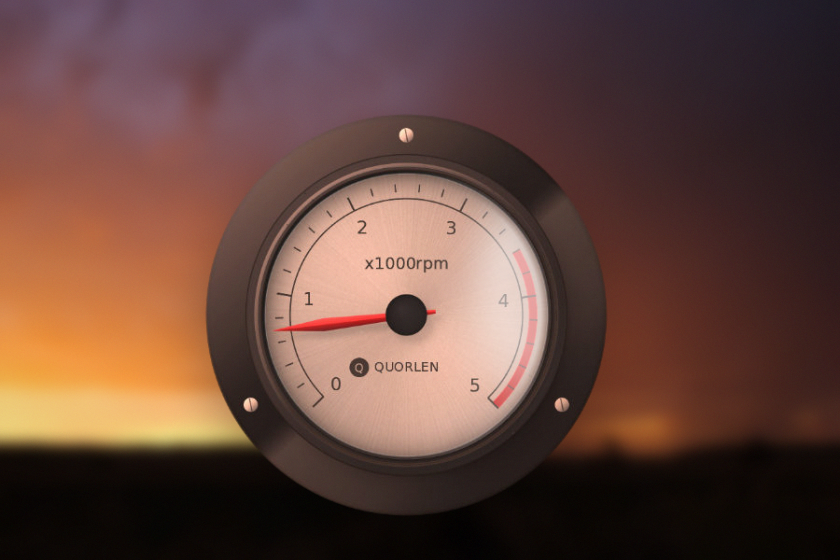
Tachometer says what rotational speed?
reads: 700 rpm
